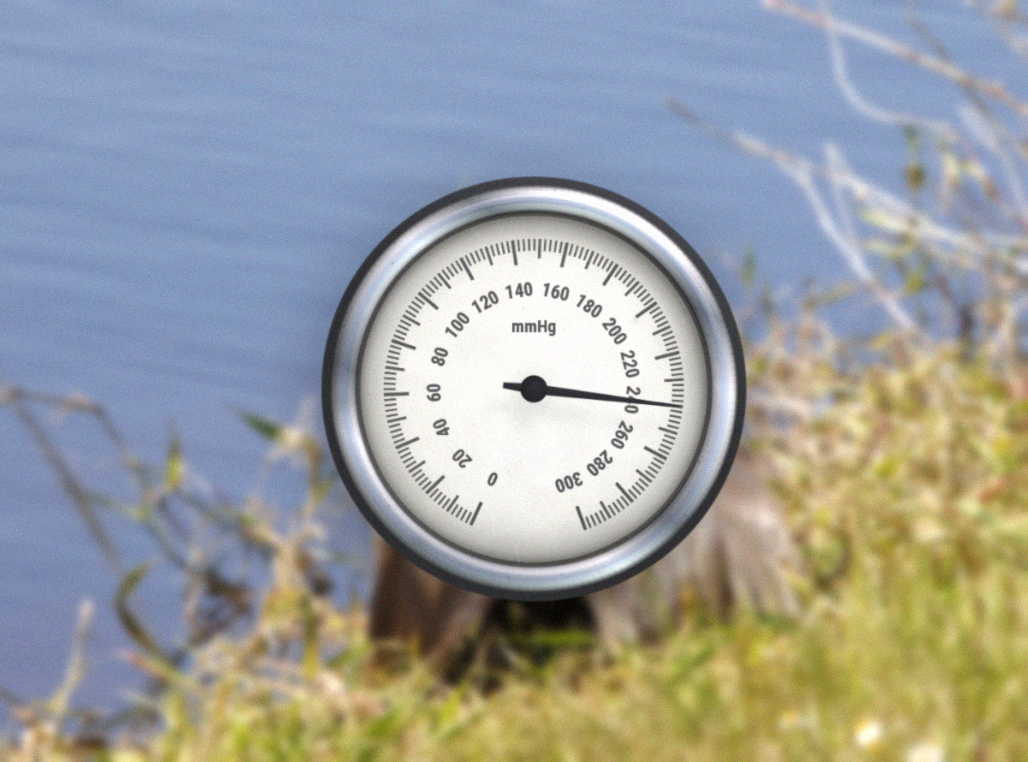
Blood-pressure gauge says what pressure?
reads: 240 mmHg
